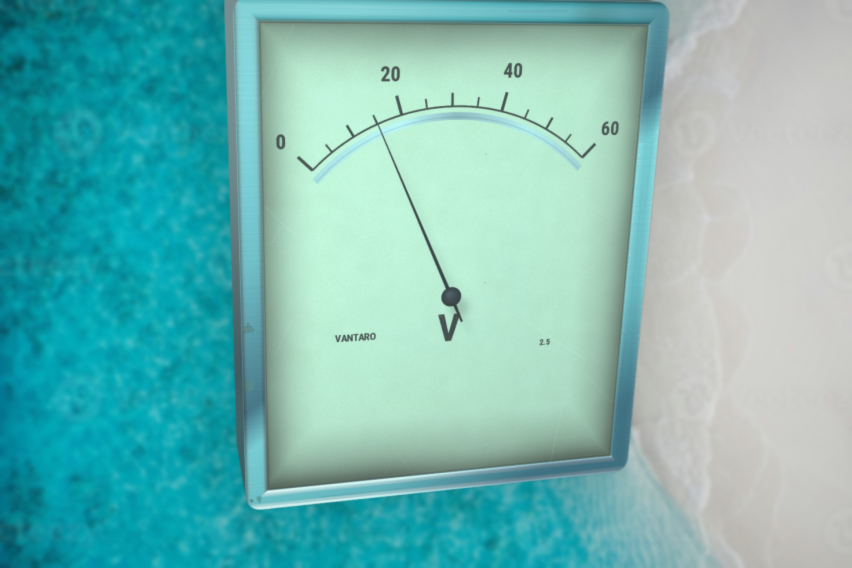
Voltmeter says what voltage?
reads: 15 V
